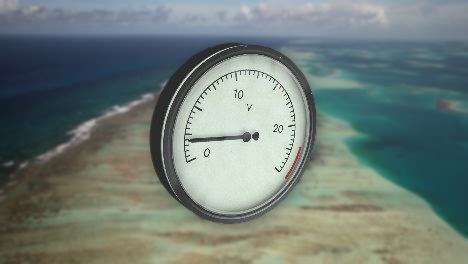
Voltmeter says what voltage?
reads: 2 V
